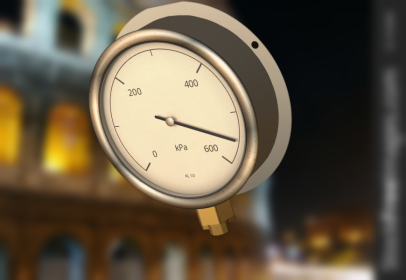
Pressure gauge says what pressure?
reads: 550 kPa
